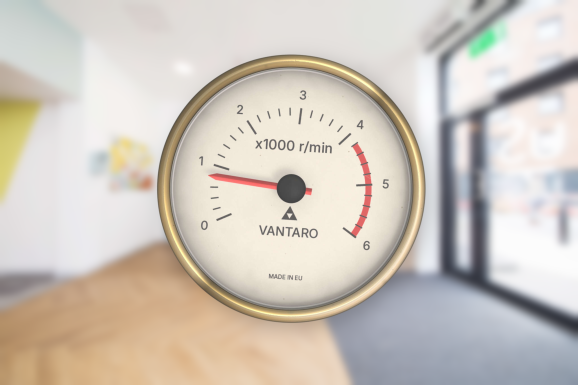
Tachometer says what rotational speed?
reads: 800 rpm
